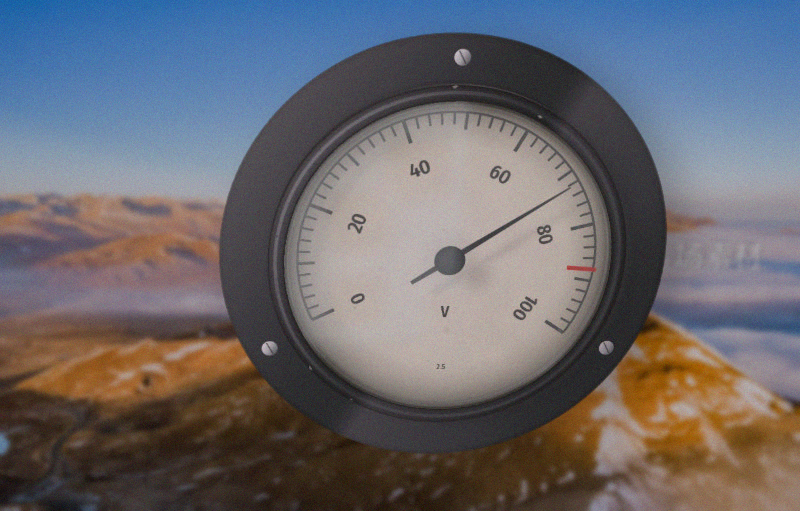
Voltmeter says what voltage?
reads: 72 V
